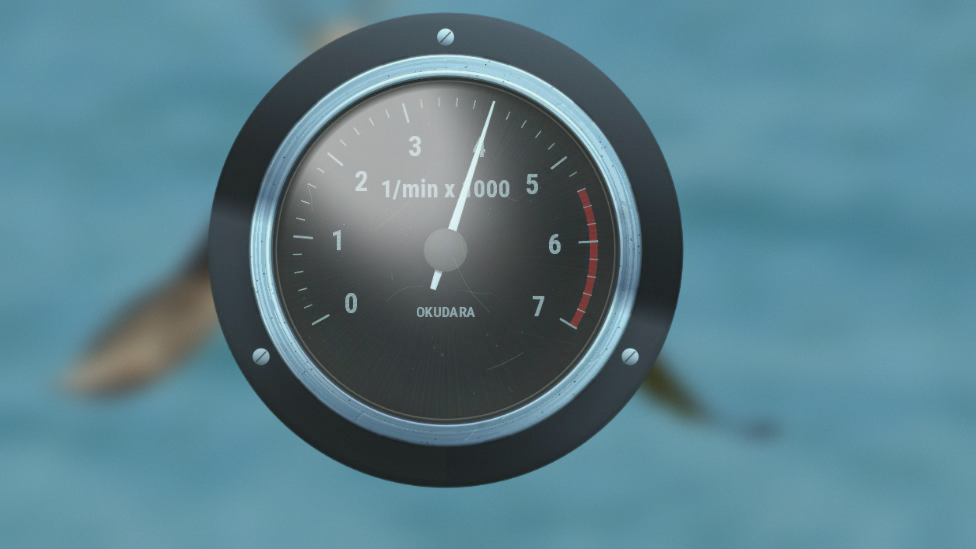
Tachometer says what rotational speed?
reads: 4000 rpm
